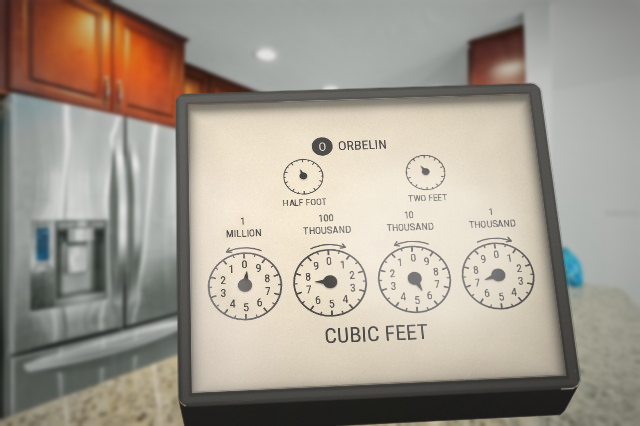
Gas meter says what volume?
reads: 975700 ft³
